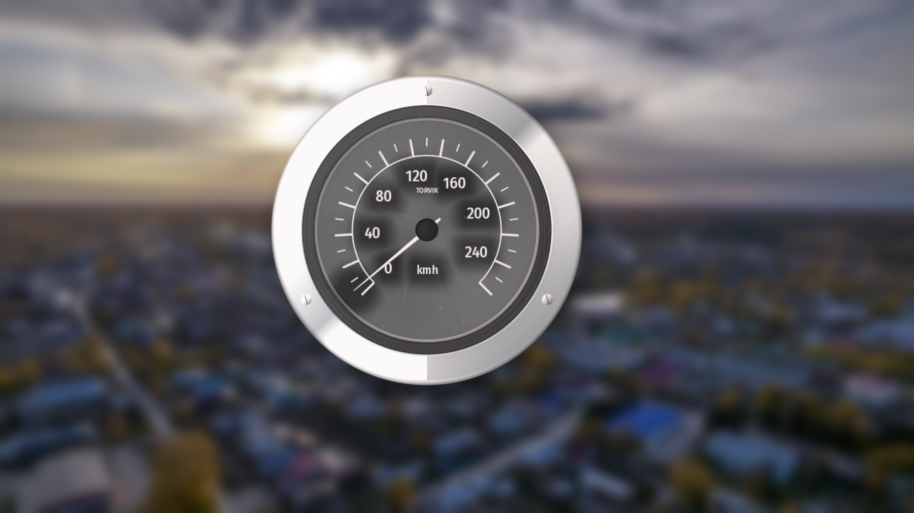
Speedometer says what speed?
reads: 5 km/h
